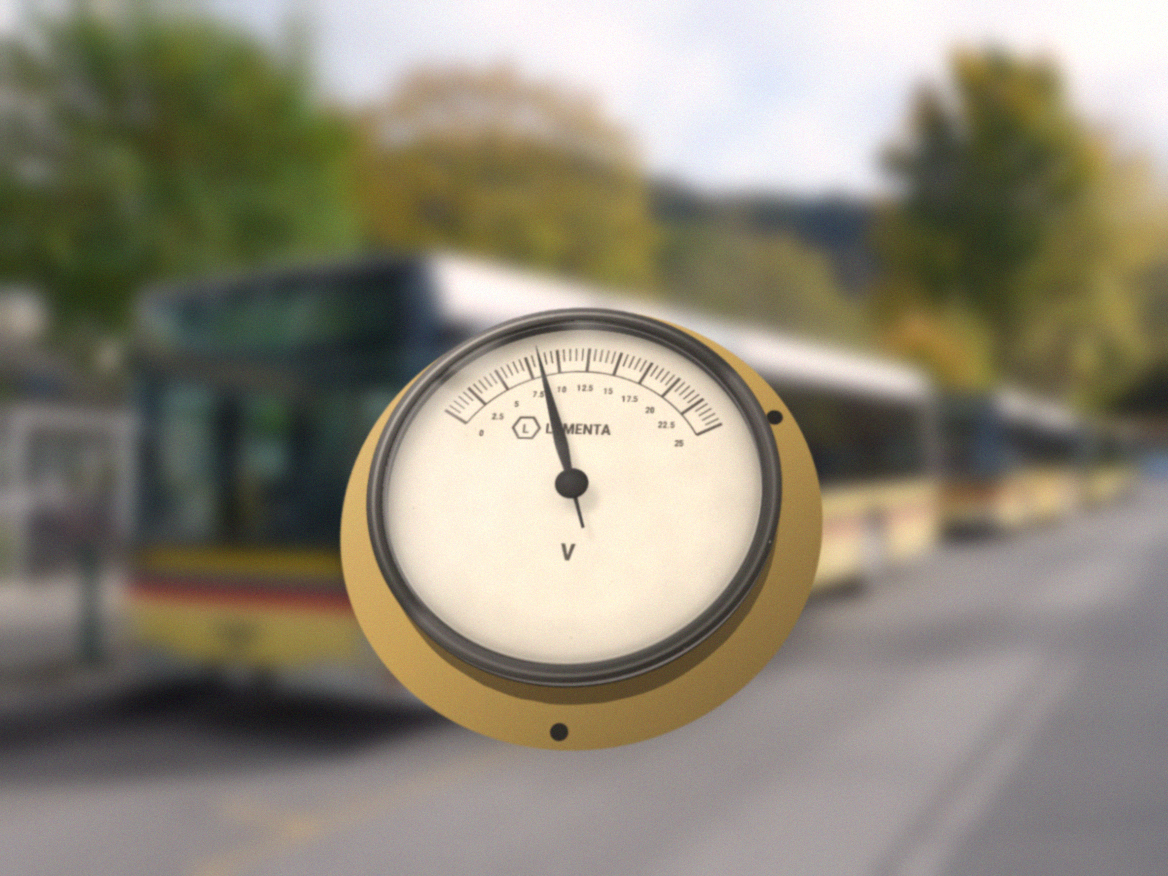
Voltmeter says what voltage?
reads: 8.5 V
